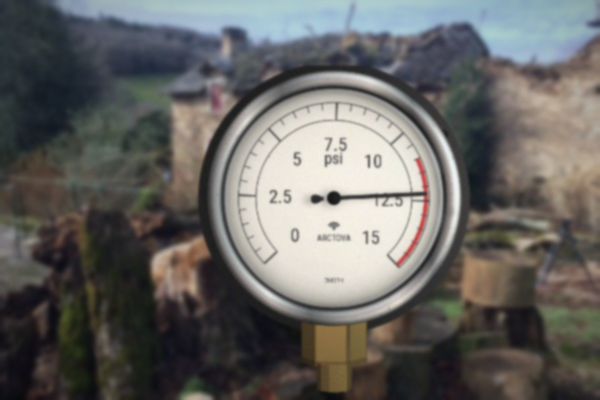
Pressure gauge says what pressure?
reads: 12.25 psi
